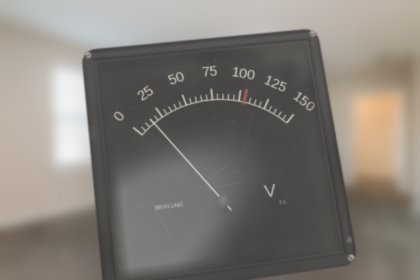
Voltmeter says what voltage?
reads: 15 V
